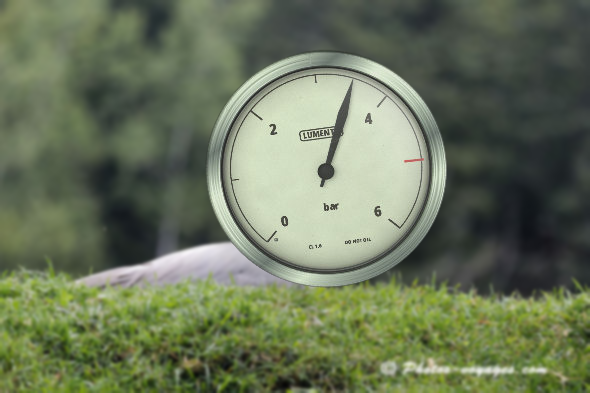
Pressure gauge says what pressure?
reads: 3.5 bar
